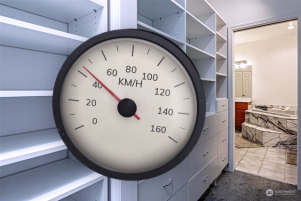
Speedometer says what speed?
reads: 45 km/h
